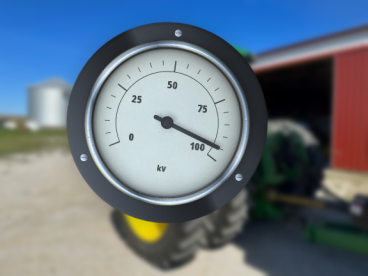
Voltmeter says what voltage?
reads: 95 kV
